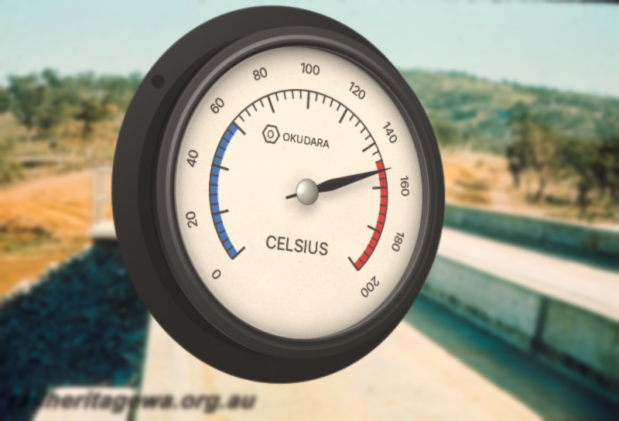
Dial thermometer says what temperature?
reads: 152 °C
